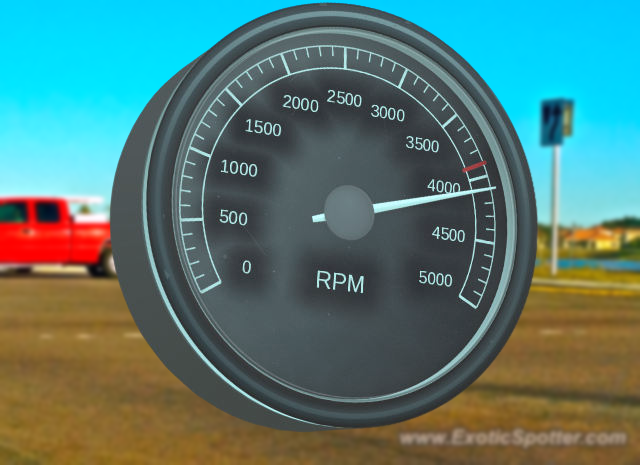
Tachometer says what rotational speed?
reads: 4100 rpm
